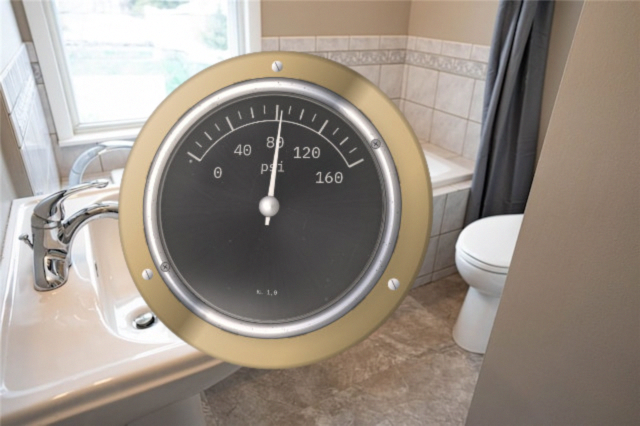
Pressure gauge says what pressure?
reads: 85 psi
